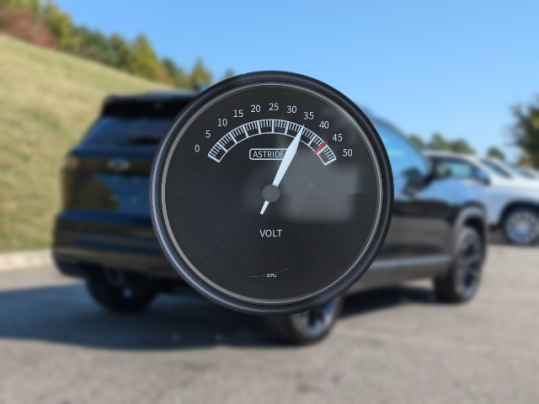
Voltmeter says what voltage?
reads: 35 V
